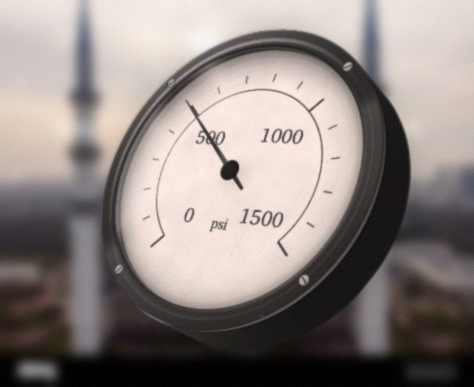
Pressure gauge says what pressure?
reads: 500 psi
